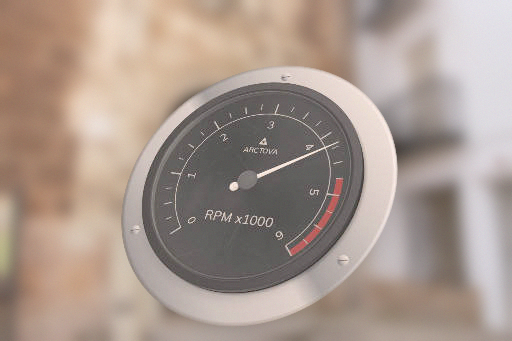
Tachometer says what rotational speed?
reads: 4250 rpm
